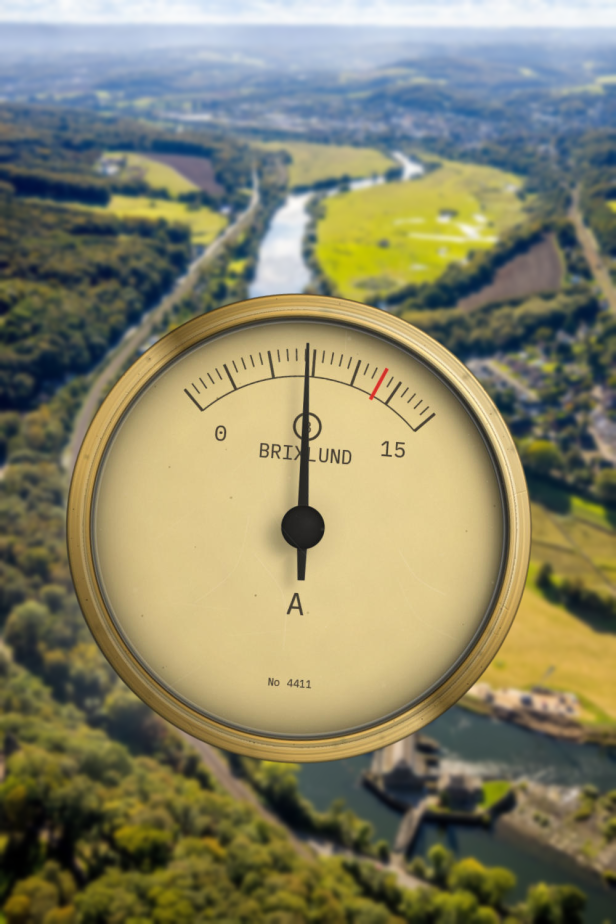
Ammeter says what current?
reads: 7 A
